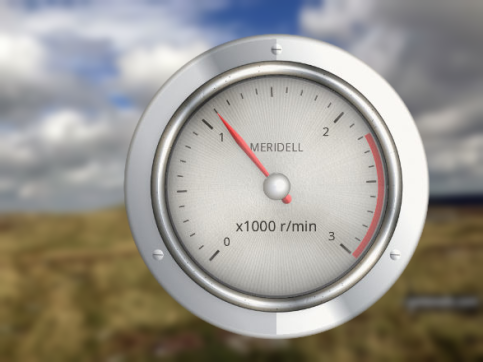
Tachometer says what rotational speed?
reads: 1100 rpm
